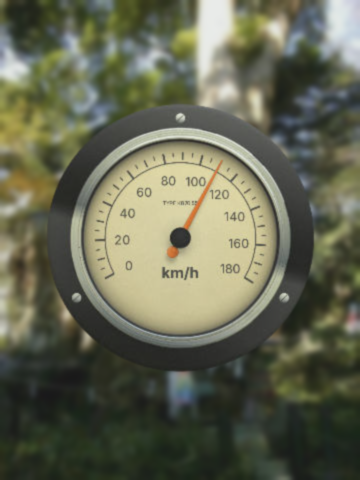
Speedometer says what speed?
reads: 110 km/h
